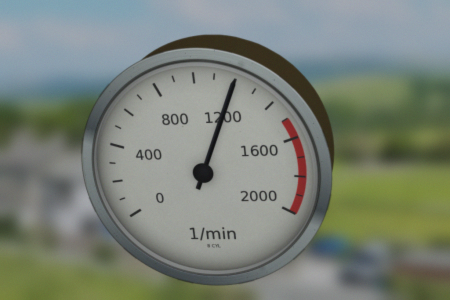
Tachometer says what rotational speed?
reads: 1200 rpm
